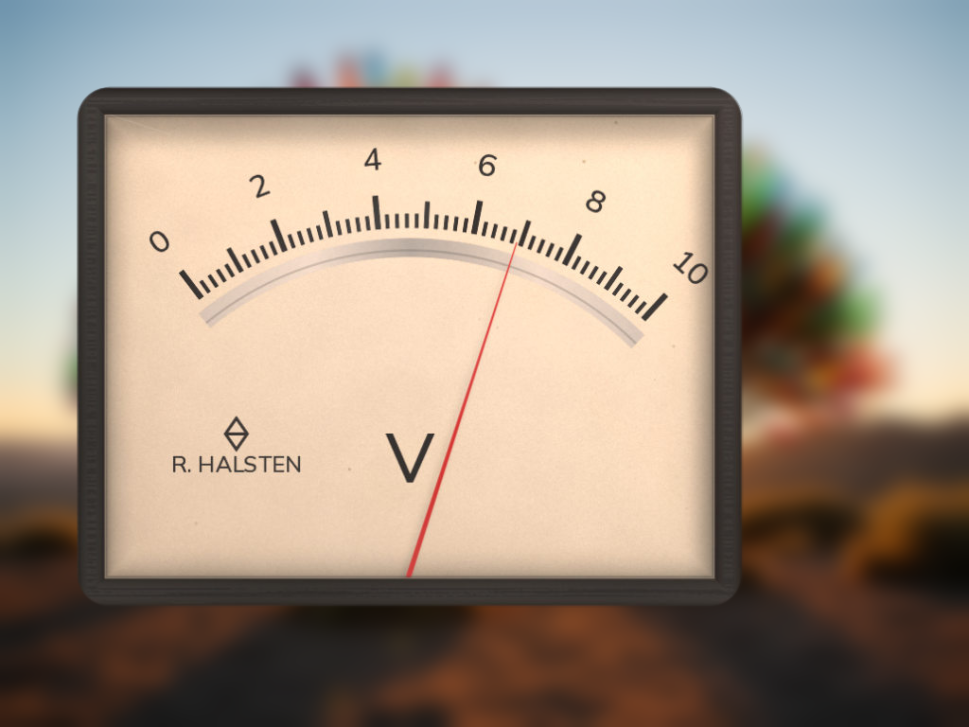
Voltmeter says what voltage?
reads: 6.9 V
